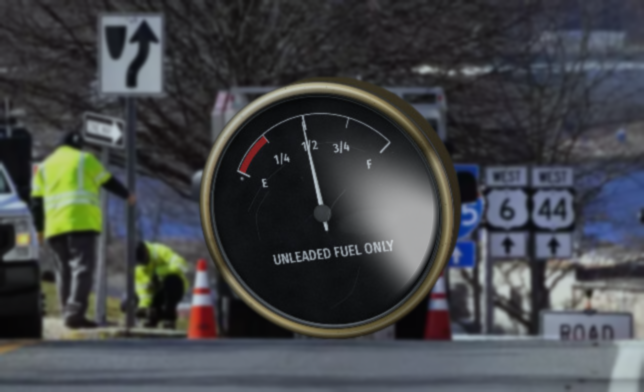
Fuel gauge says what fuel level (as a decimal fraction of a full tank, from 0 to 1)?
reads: 0.5
